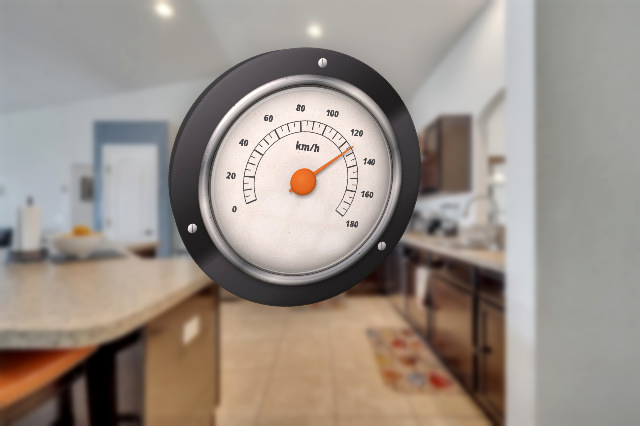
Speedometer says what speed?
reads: 125 km/h
